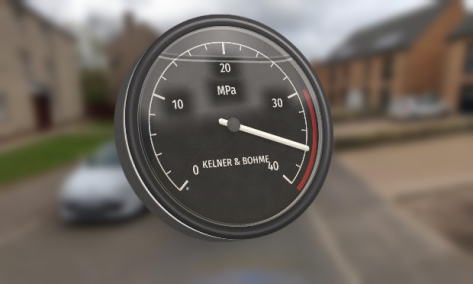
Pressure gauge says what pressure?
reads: 36 MPa
